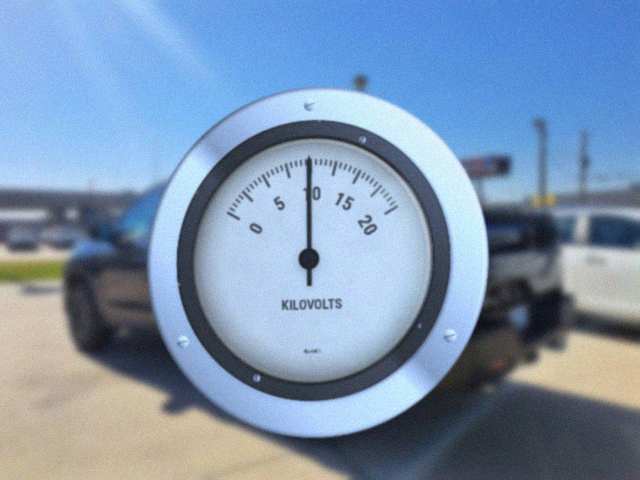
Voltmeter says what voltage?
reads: 10 kV
